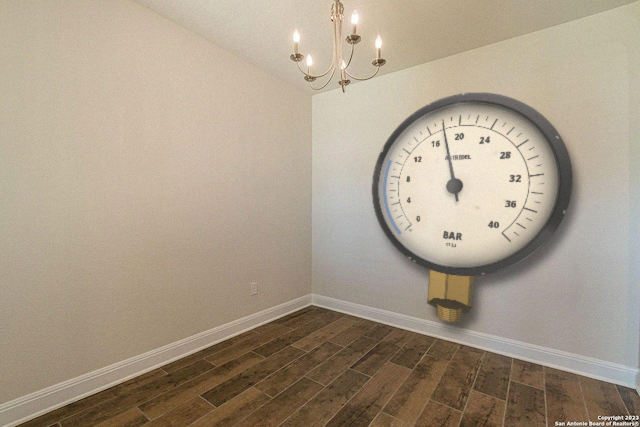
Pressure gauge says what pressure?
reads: 18 bar
